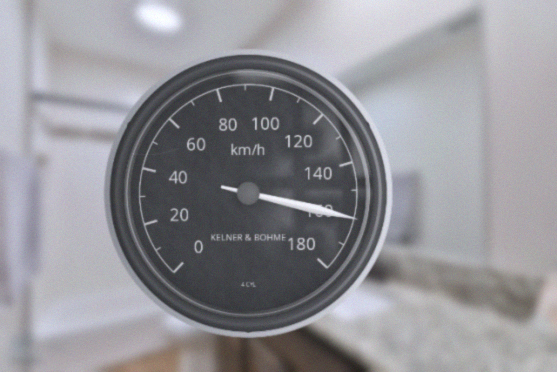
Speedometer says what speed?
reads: 160 km/h
